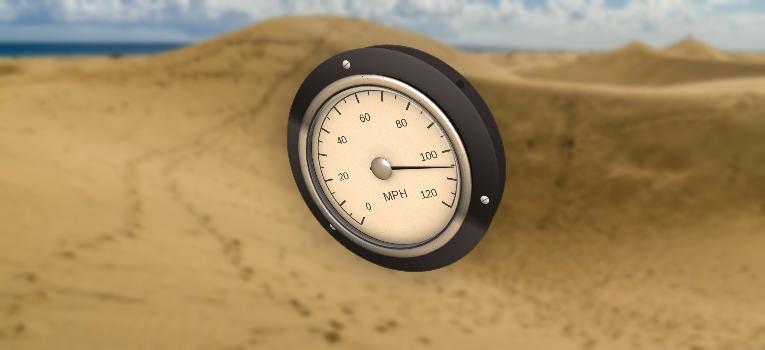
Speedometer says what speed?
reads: 105 mph
